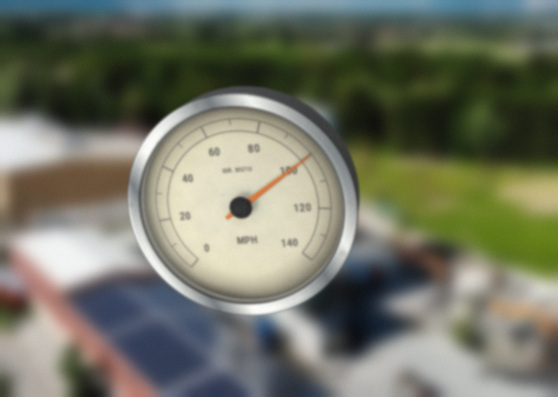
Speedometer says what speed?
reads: 100 mph
